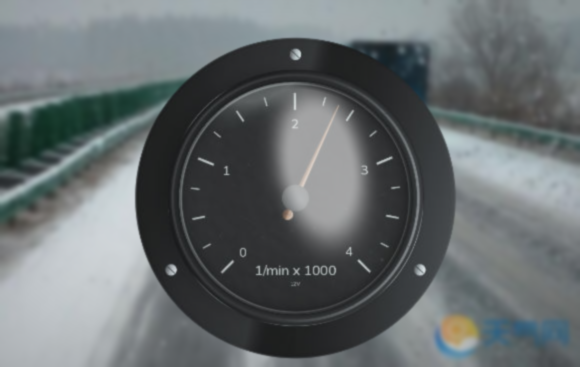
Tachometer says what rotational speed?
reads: 2375 rpm
